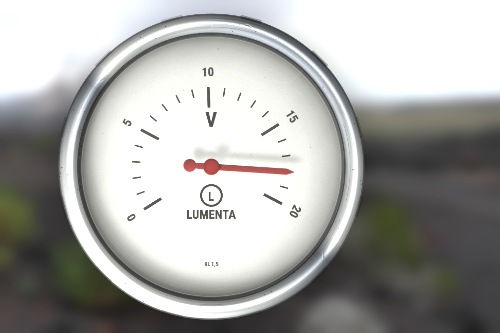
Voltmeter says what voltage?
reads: 18 V
